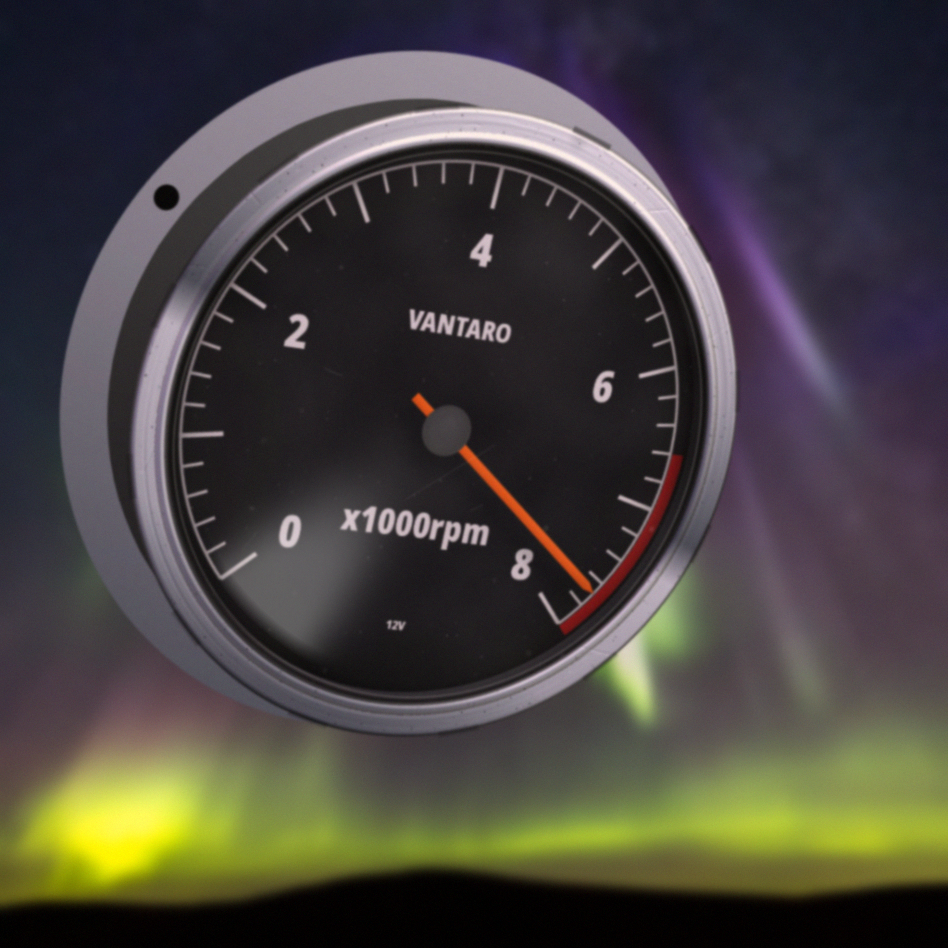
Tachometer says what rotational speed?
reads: 7700 rpm
